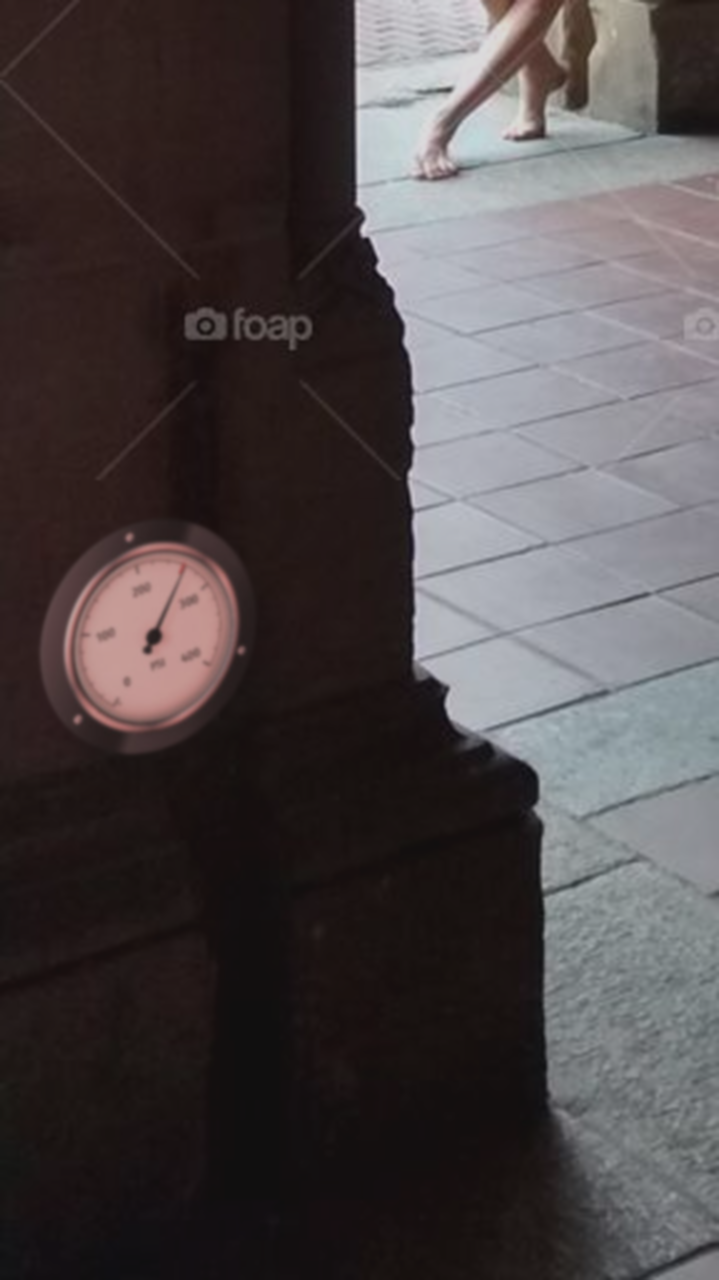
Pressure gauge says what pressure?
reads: 260 psi
